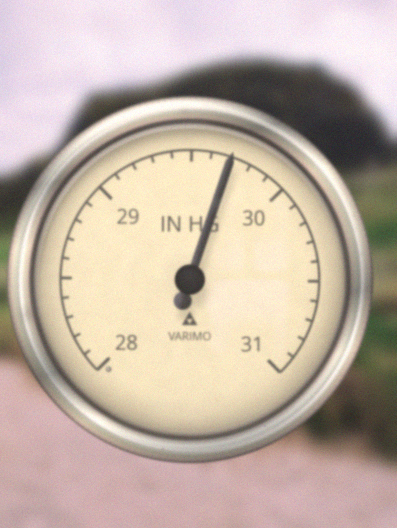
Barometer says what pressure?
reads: 29.7 inHg
